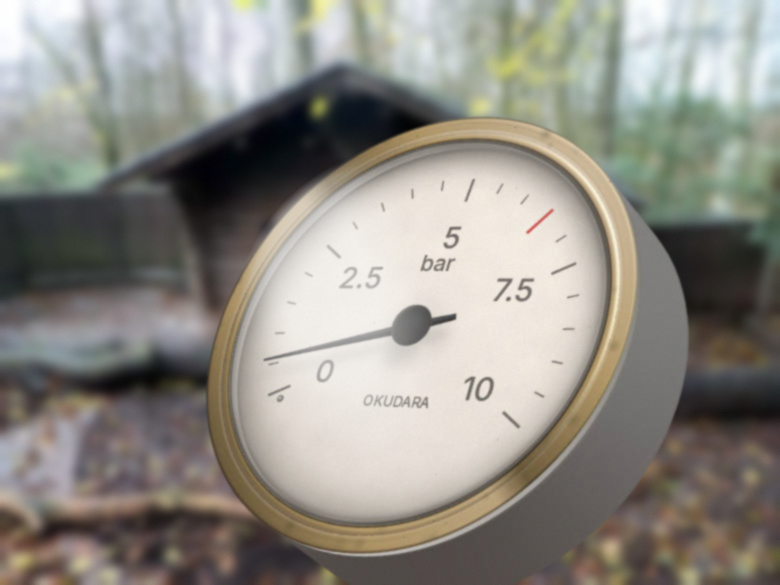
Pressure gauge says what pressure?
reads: 0.5 bar
